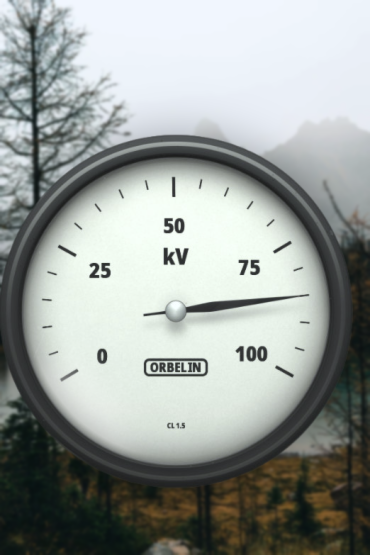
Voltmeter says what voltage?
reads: 85 kV
